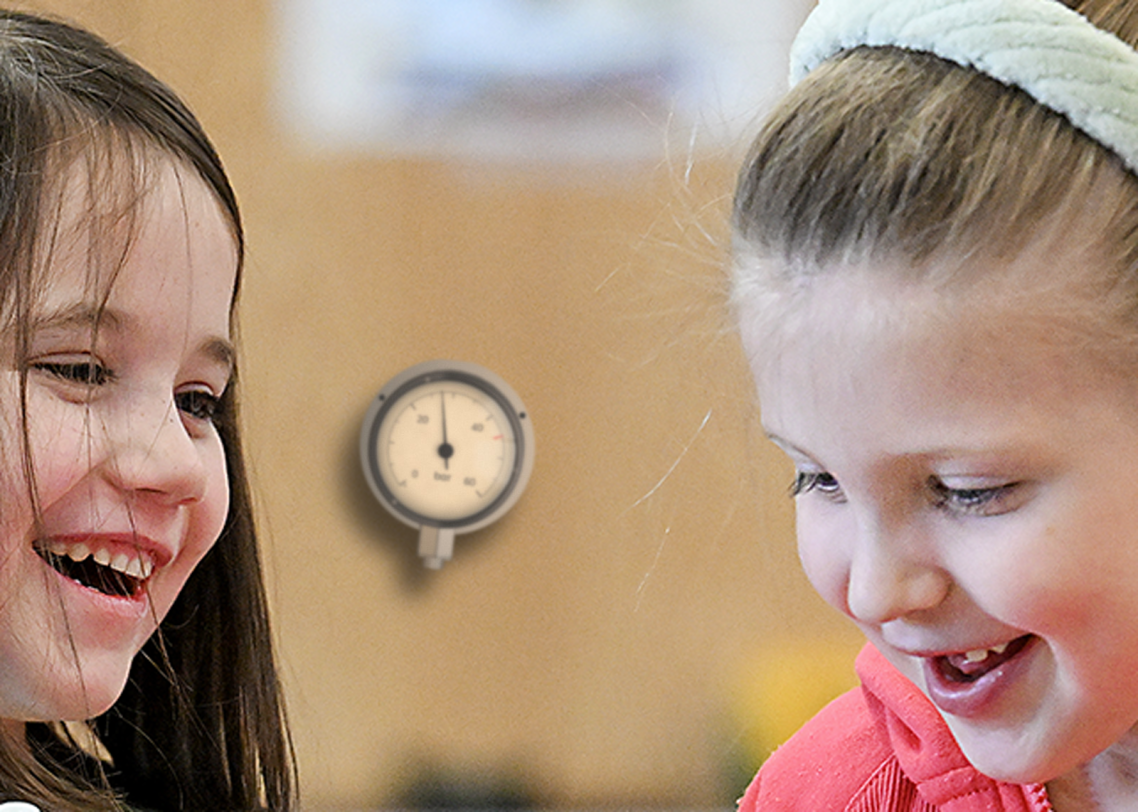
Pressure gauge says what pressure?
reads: 27.5 bar
